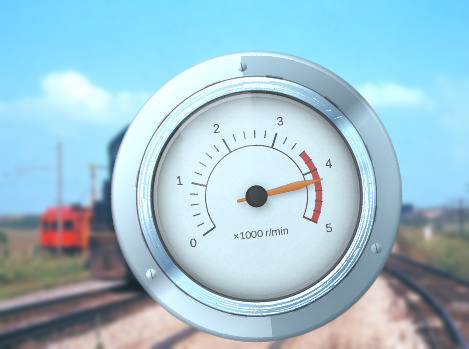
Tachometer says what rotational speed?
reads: 4200 rpm
